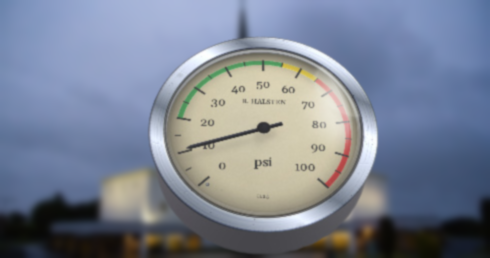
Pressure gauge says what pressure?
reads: 10 psi
